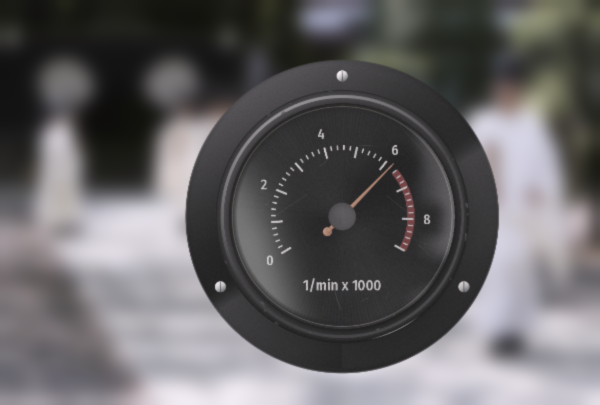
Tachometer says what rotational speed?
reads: 6200 rpm
